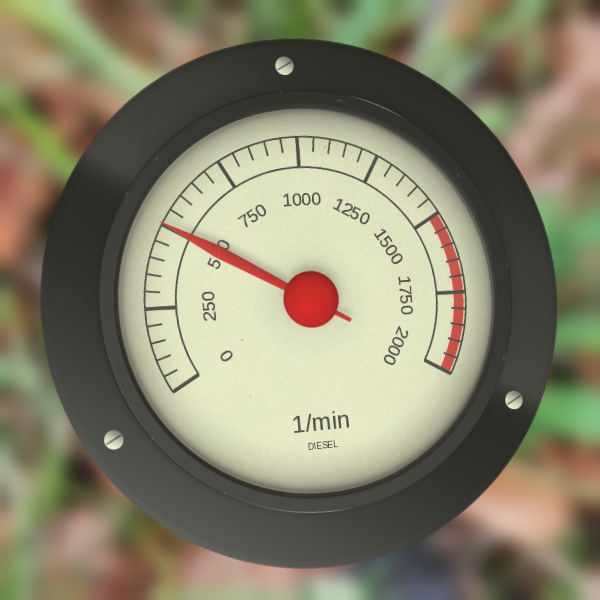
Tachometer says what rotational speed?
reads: 500 rpm
